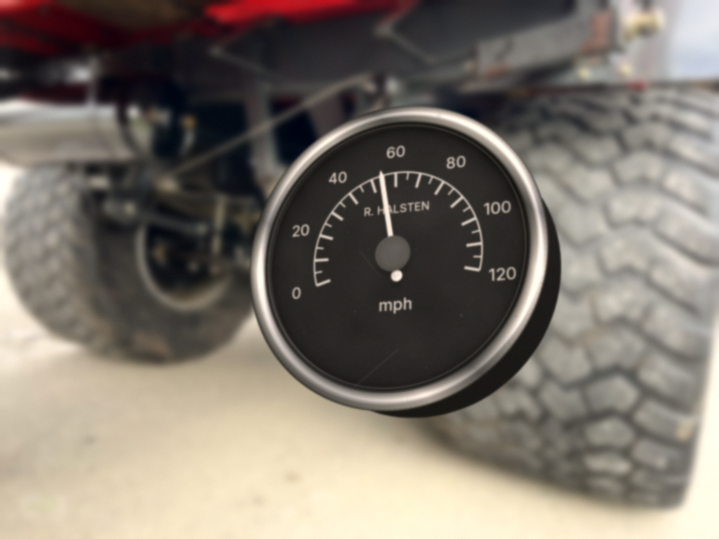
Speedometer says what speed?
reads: 55 mph
